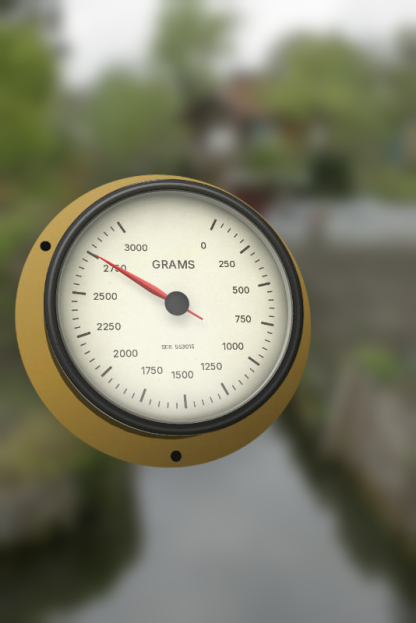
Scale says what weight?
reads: 2750 g
